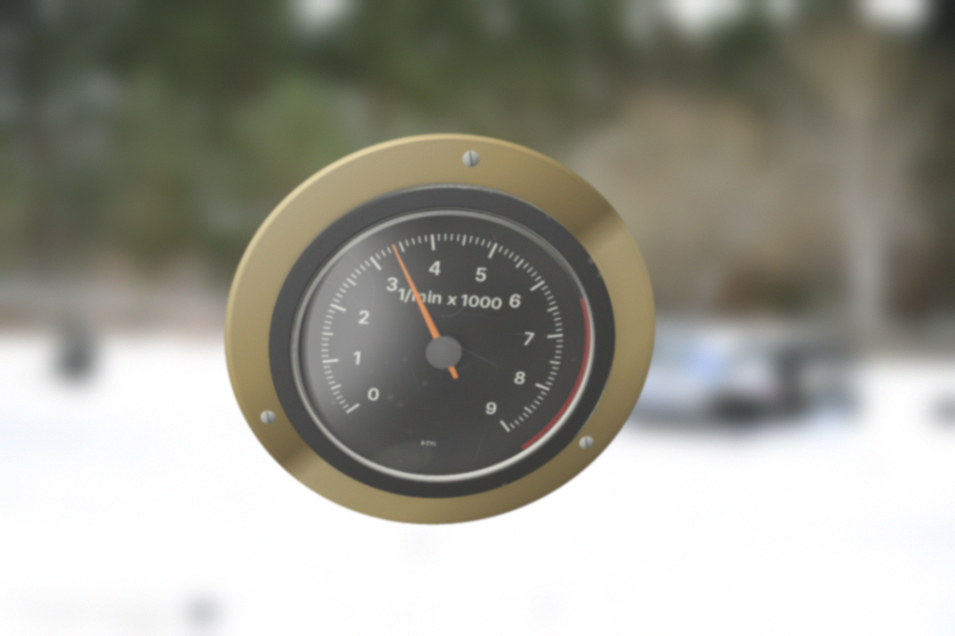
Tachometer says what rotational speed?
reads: 3400 rpm
